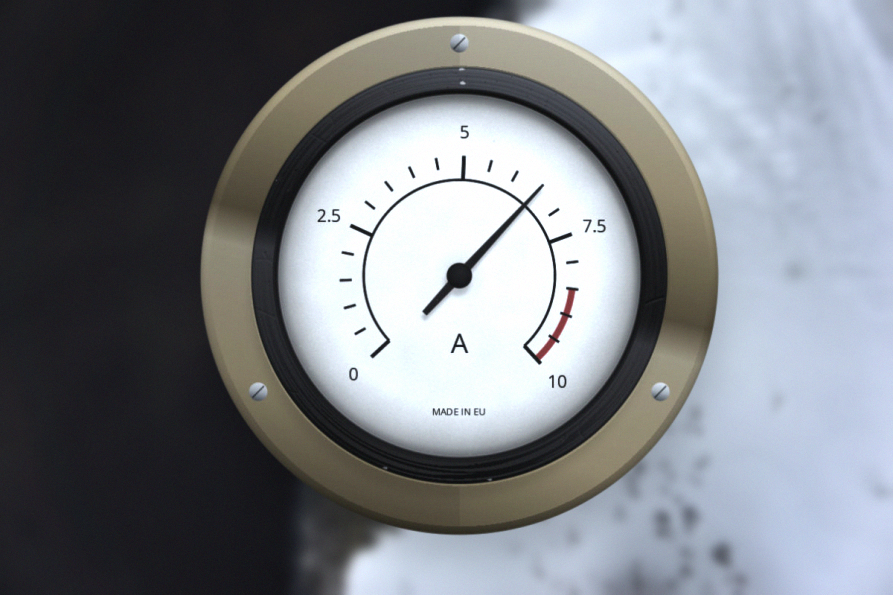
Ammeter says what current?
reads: 6.5 A
